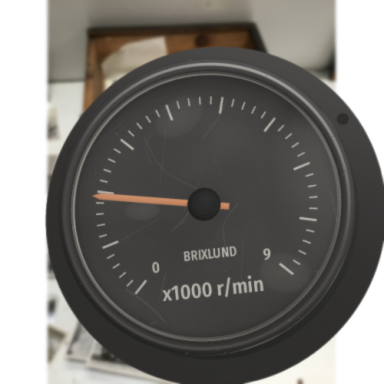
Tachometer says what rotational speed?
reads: 1900 rpm
